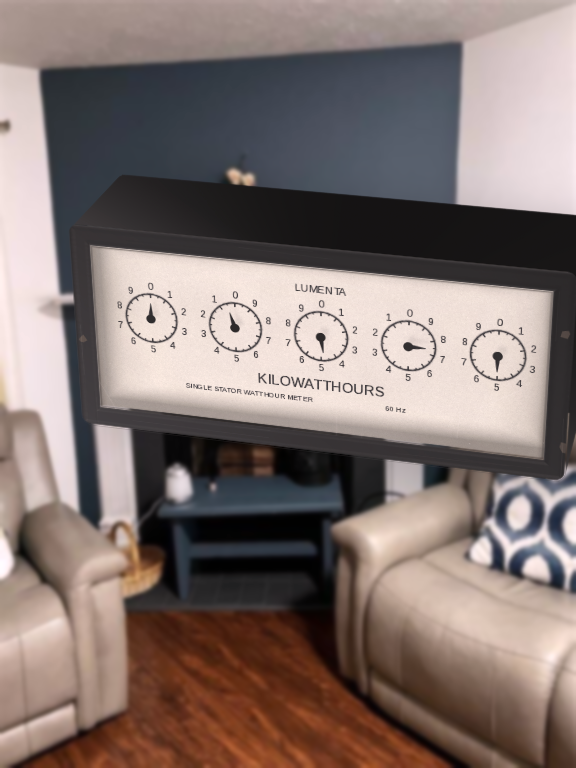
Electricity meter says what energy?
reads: 475 kWh
